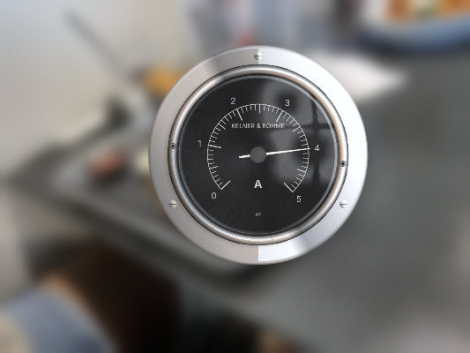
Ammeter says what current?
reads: 4 A
